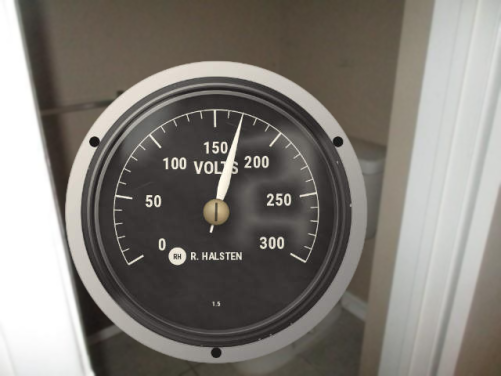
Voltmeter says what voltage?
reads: 170 V
